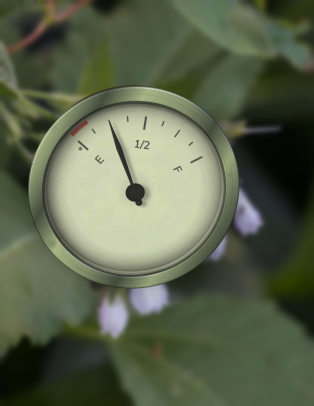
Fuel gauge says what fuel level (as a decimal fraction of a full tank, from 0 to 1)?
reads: 0.25
